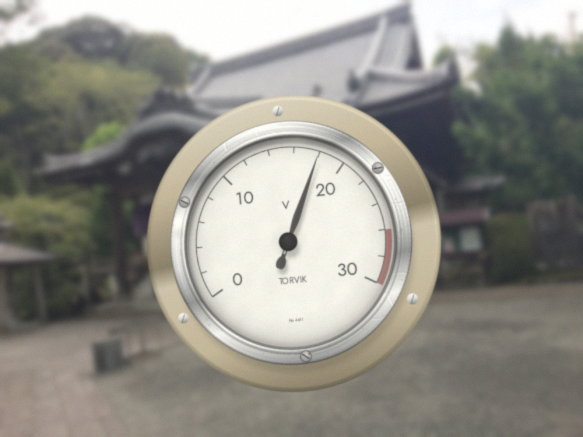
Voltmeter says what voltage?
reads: 18 V
